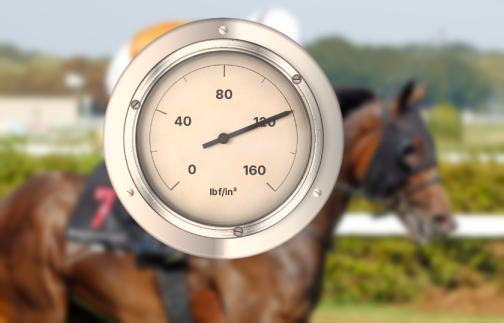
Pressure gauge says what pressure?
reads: 120 psi
